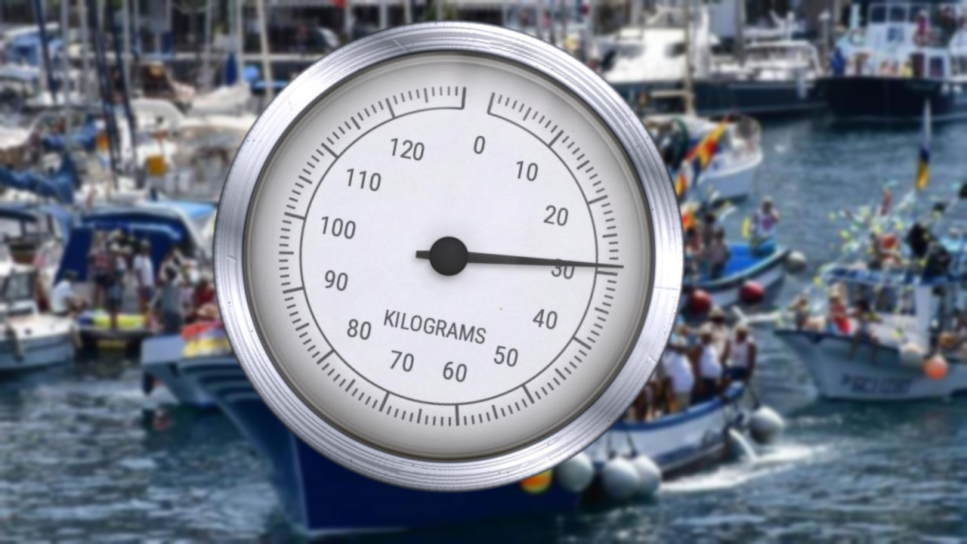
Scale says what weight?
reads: 29 kg
